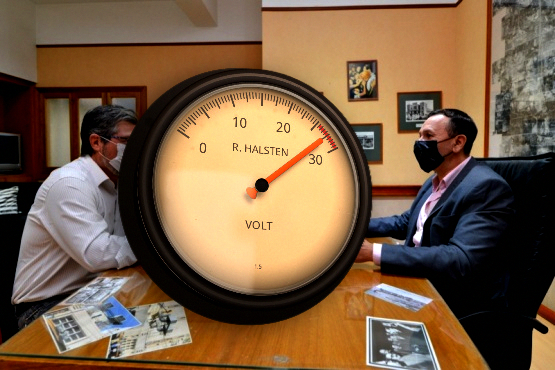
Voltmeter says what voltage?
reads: 27.5 V
